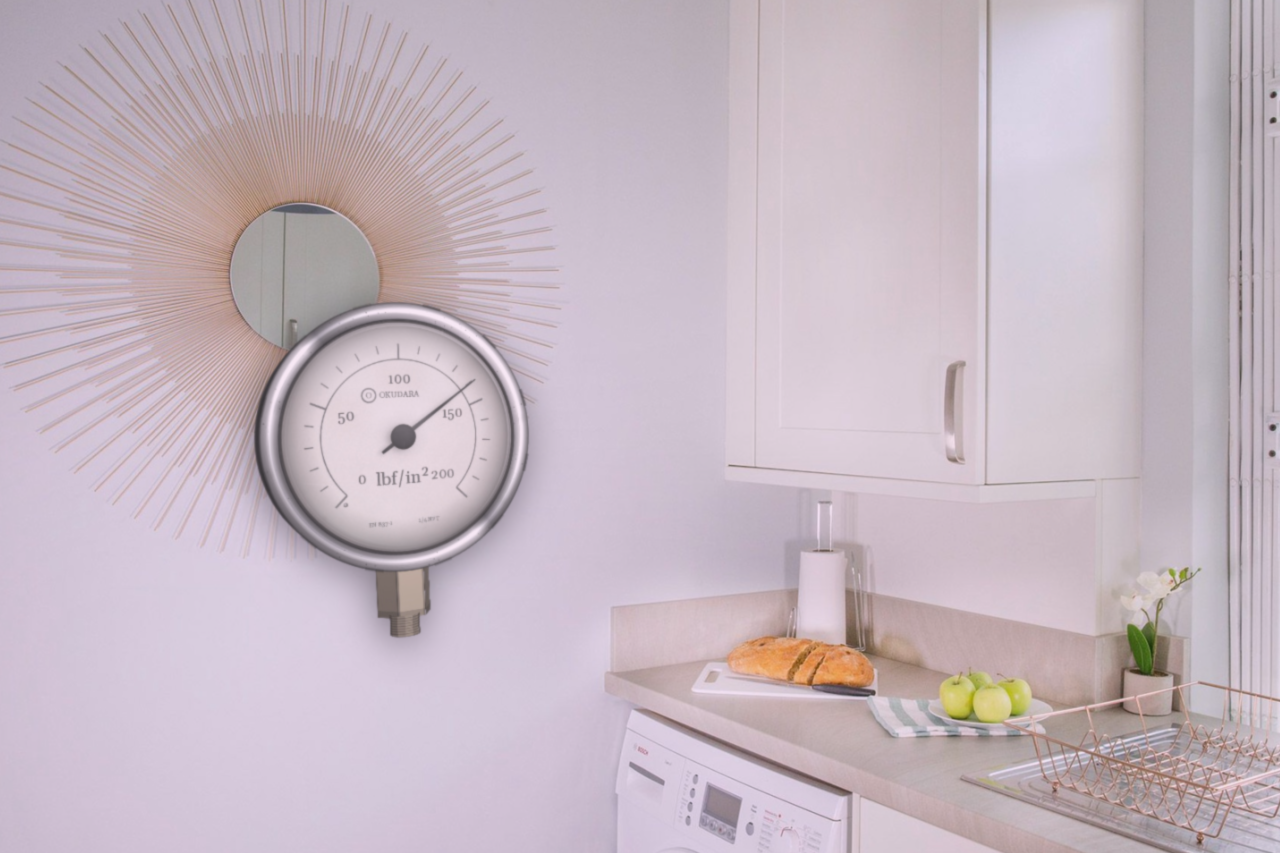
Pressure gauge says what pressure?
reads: 140 psi
